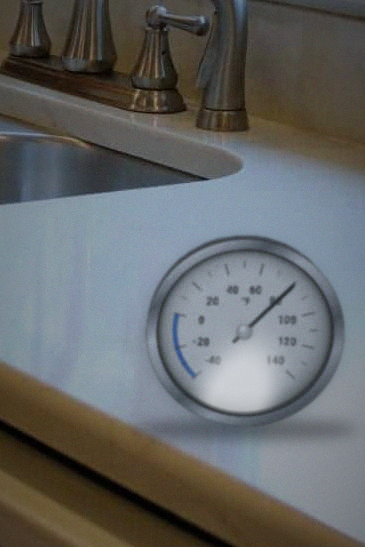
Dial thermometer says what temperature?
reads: 80 °F
